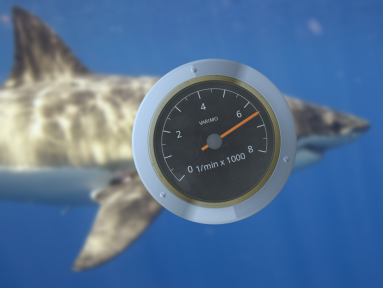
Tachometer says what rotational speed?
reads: 6500 rpm
